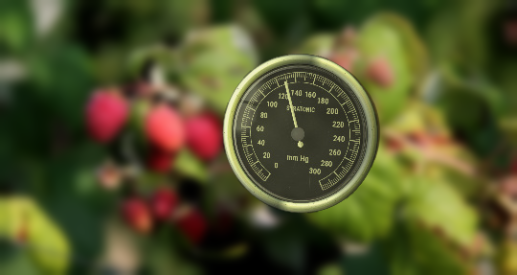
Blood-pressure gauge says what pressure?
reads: 130 mmHg
